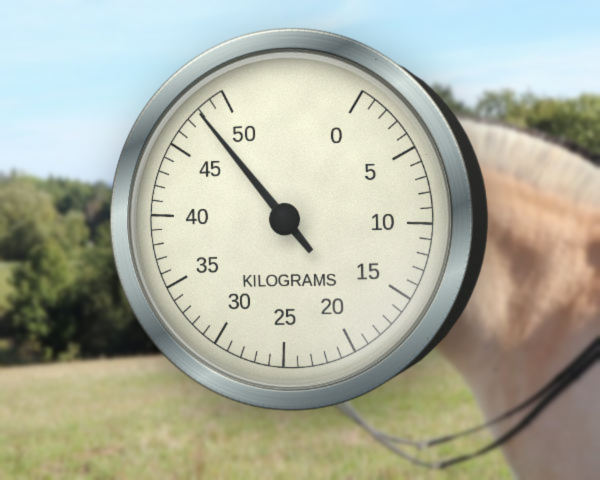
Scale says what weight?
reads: 48 kg
